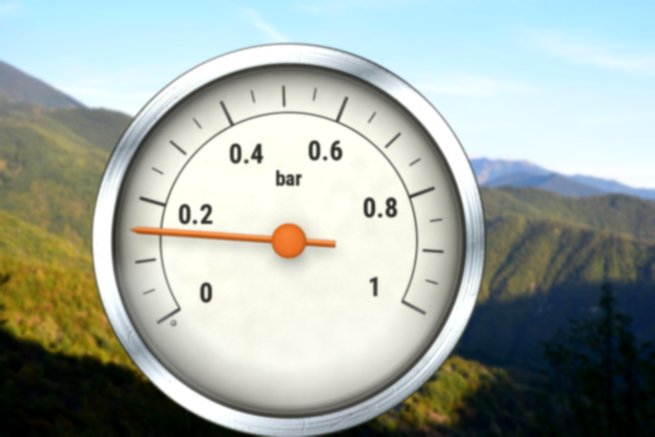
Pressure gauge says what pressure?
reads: 0.15 bar
